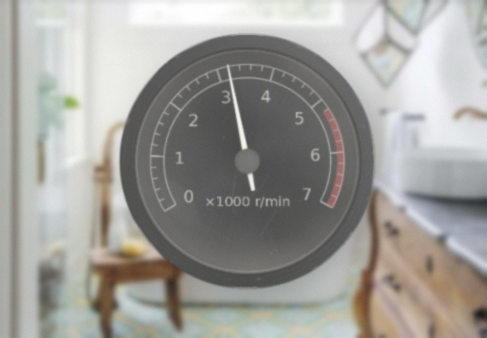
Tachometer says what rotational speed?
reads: 3200 rpm
